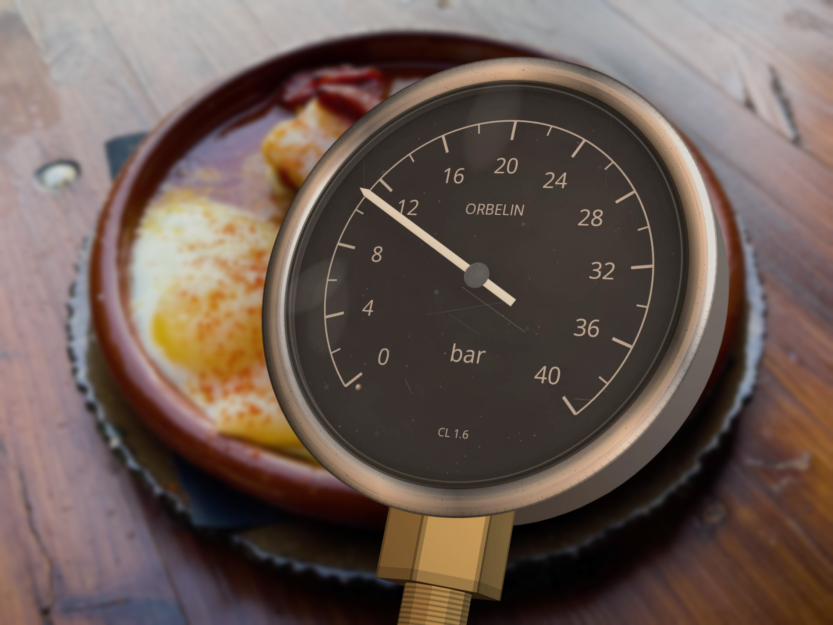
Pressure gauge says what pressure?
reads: 11 bar
